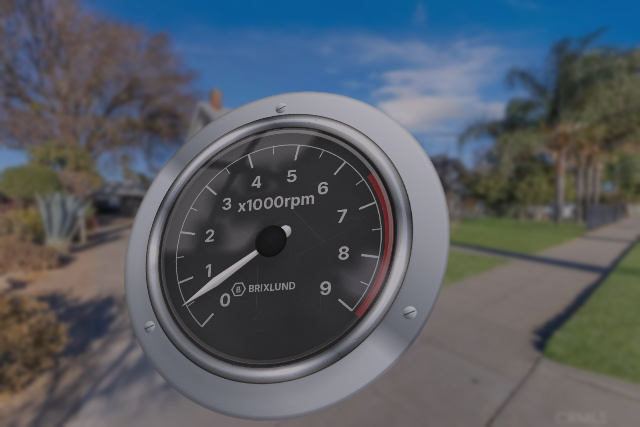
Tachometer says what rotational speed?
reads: 500 rpm
